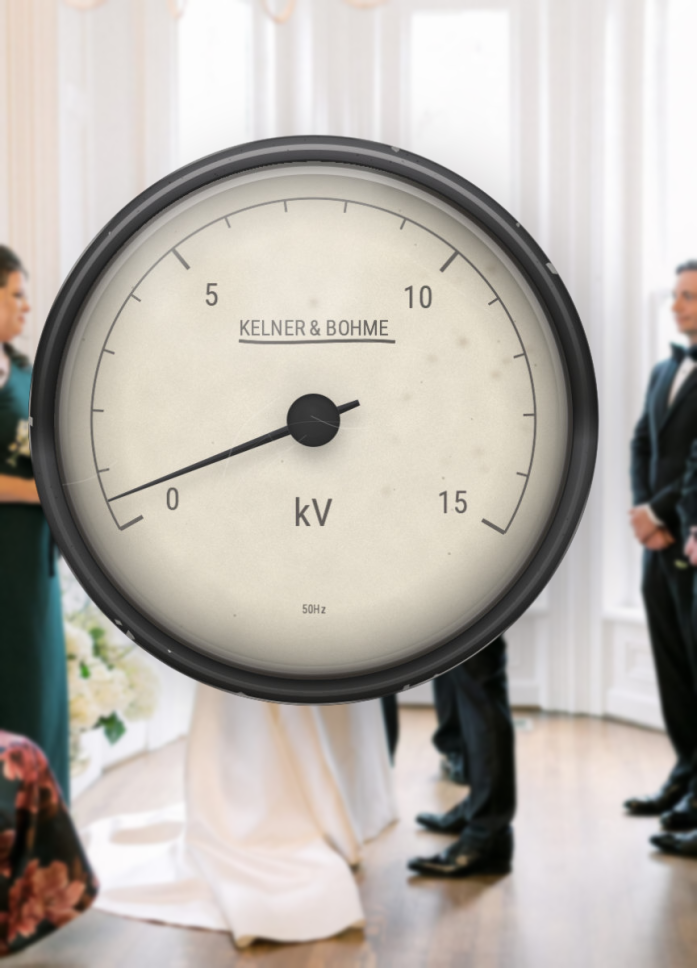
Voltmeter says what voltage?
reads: 0.5 kV
